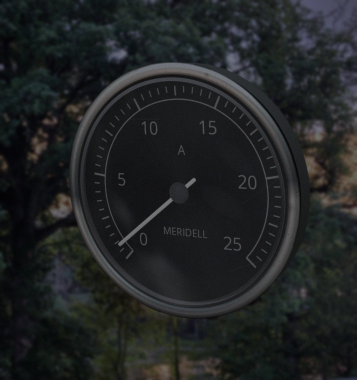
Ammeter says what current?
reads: 0.75 A
